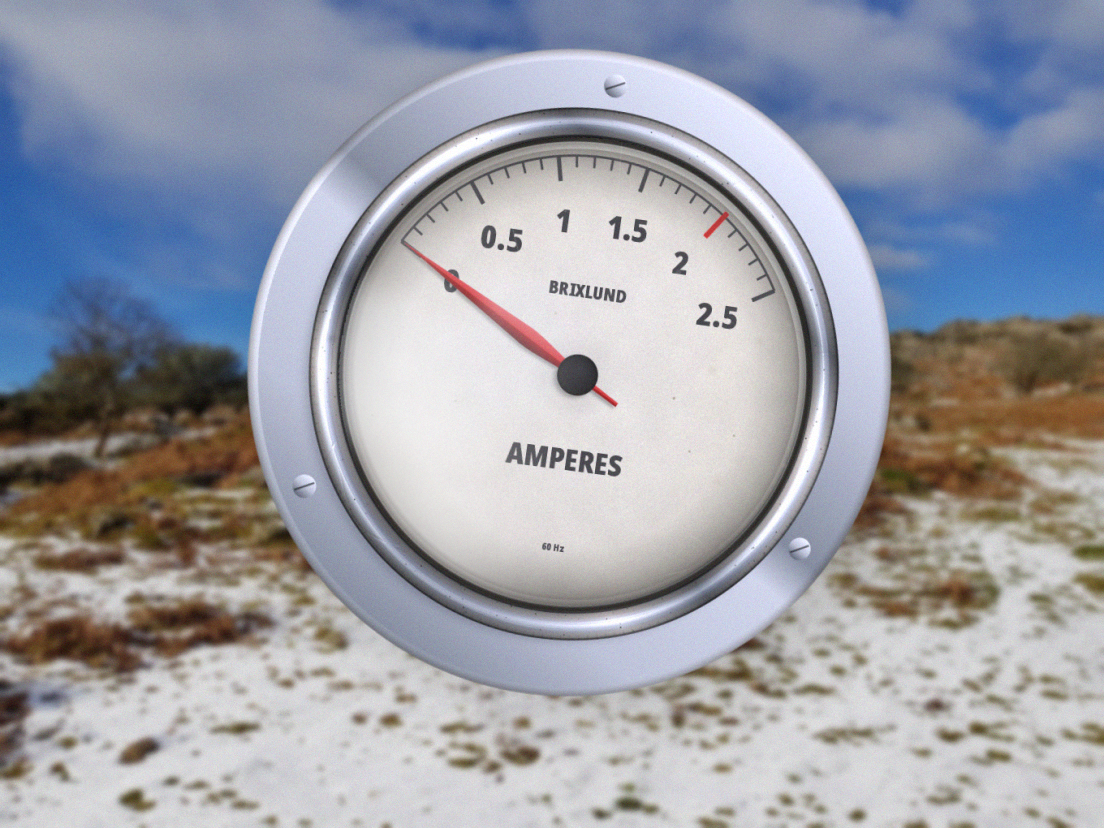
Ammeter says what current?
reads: 0 A
